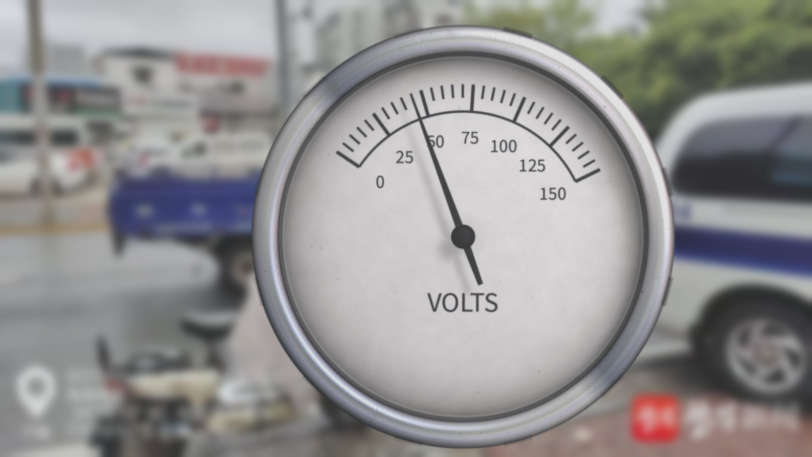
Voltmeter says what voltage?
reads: 45 V
